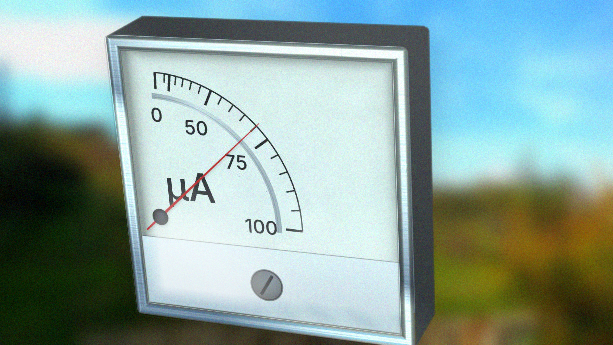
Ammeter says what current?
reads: 70 µA
